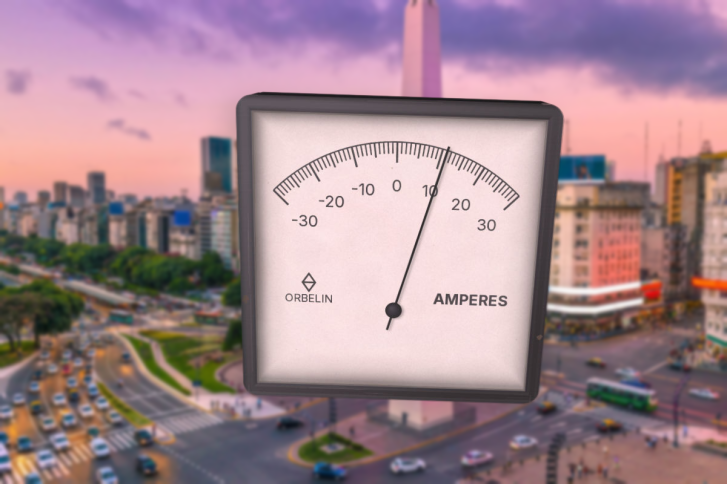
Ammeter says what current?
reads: 11 A
